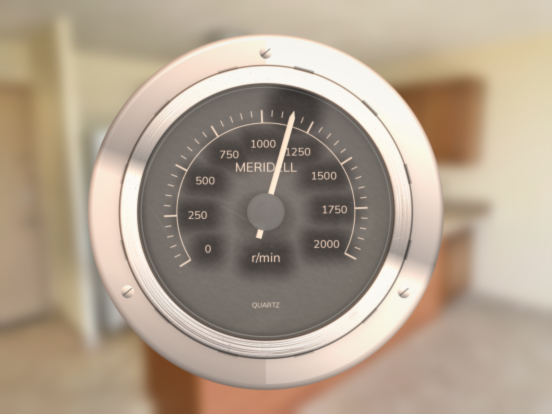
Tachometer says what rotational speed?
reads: 1150 rpm
